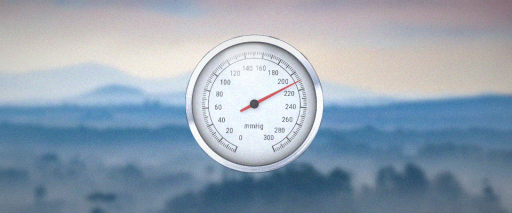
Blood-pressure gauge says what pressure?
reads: 210 mmHg
